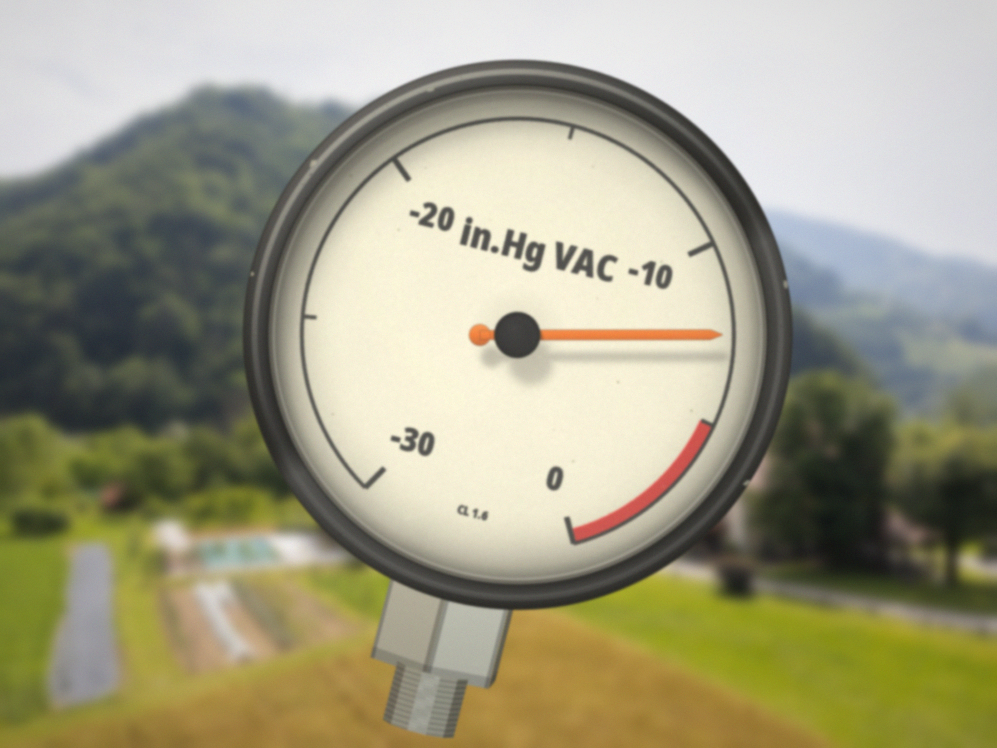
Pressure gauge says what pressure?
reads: -7.5 inHg
